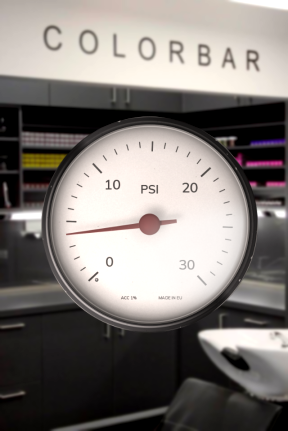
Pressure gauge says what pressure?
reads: 4 psi
